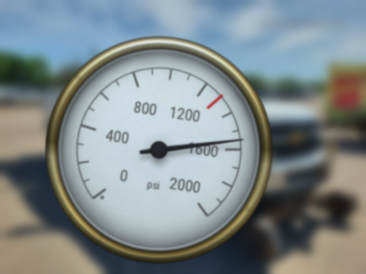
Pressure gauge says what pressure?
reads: 1550 psi
